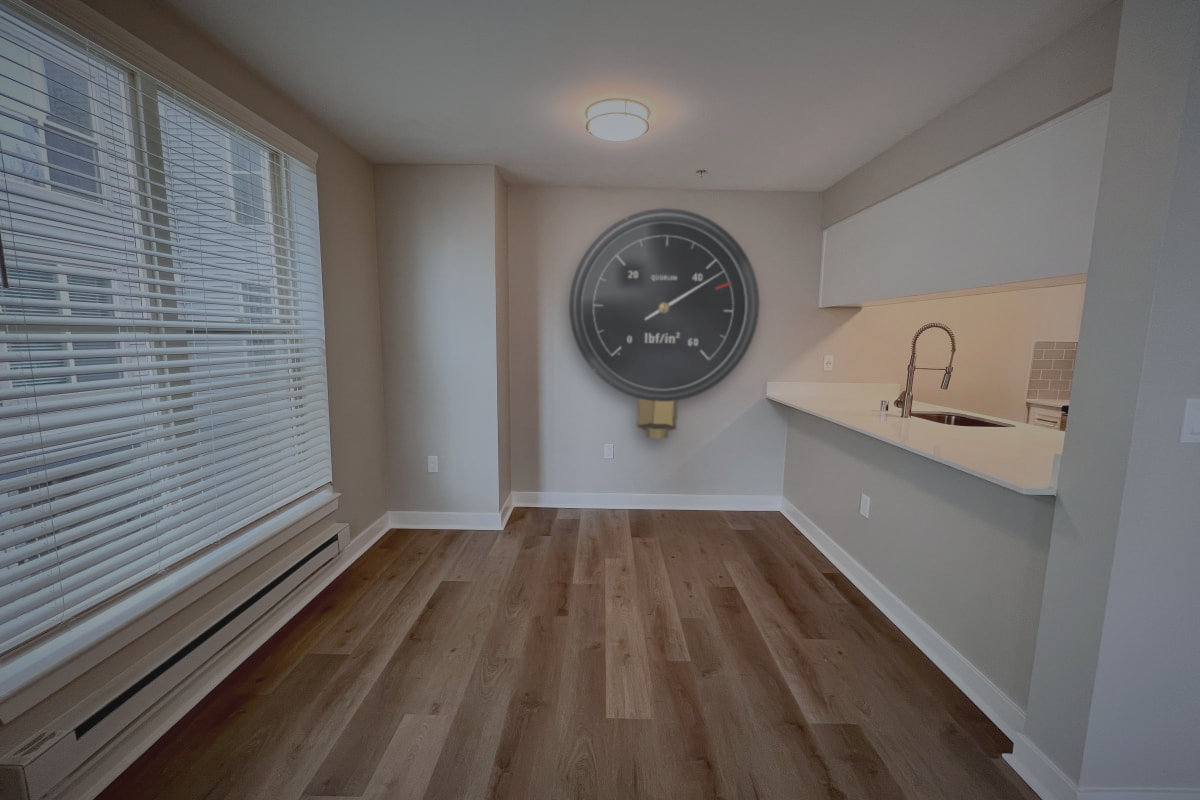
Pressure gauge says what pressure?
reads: 42.5 psi
